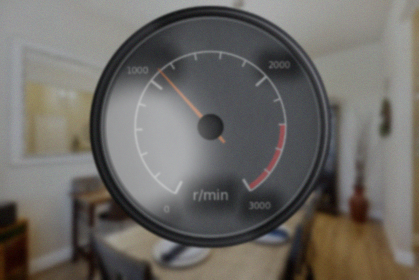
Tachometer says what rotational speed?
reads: 1100 rpm
